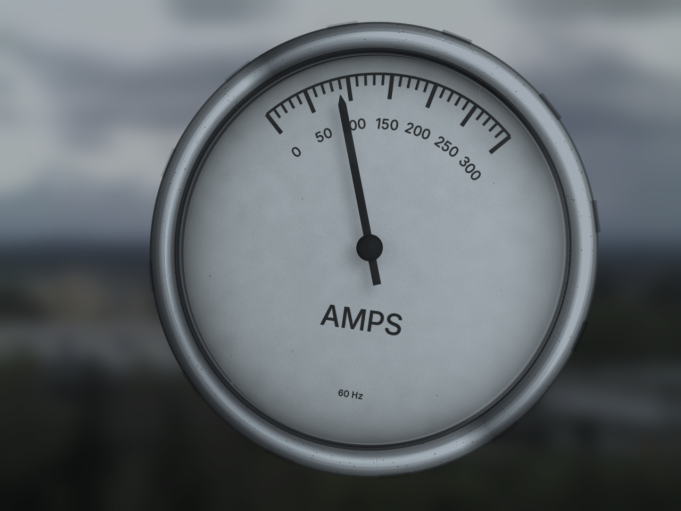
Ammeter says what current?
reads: 90 A
